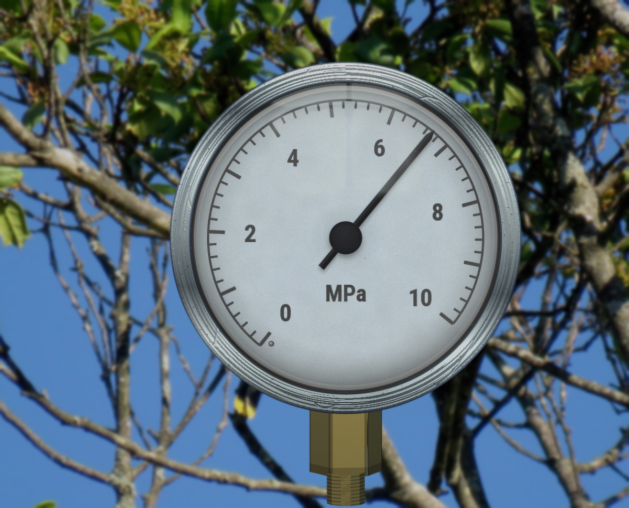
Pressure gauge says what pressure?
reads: 6.7 MPa
